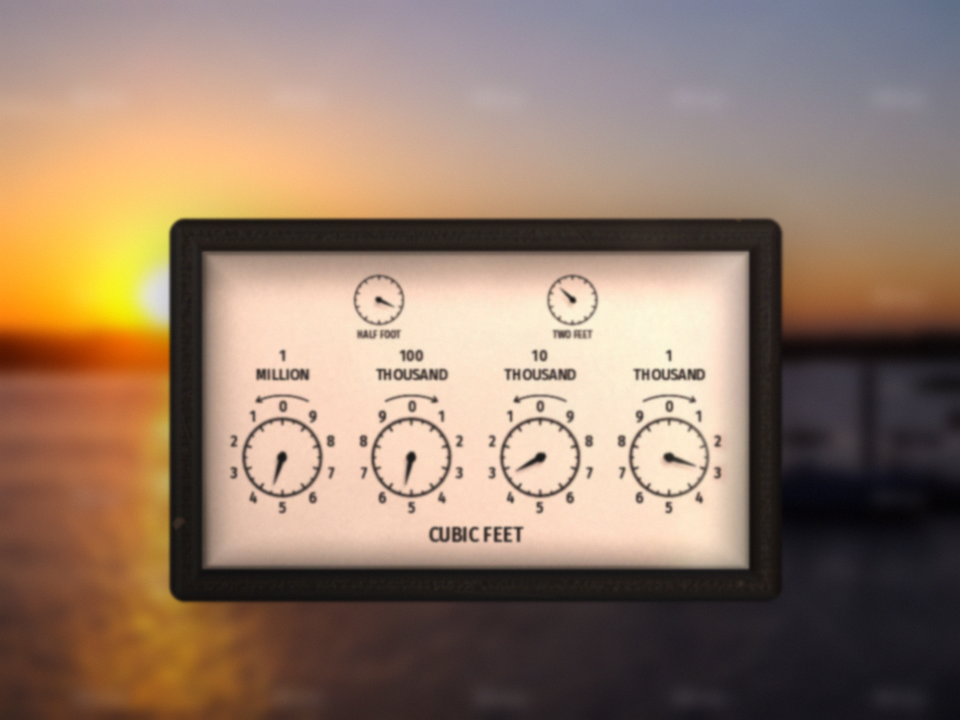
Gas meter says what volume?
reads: 453300 ft³
